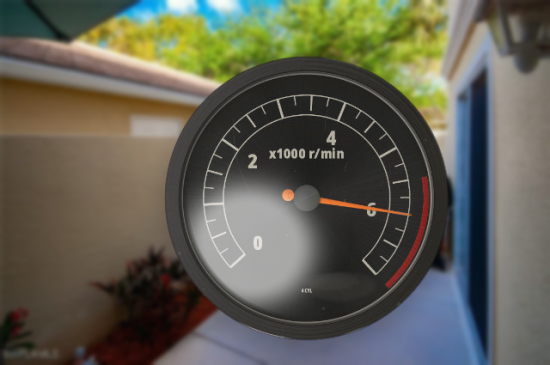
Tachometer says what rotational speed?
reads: 6000 rpm
